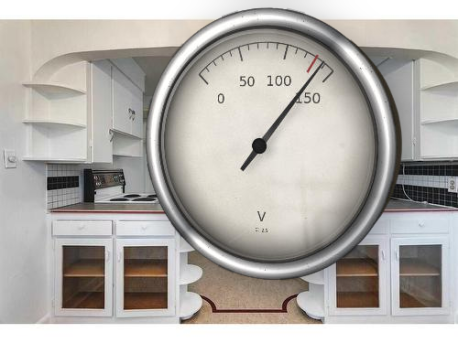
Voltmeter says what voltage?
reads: 140 V
